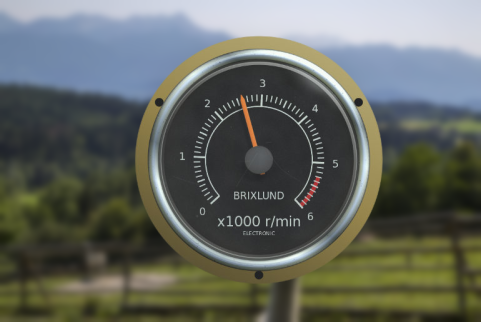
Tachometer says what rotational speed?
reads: 2600 rpm
